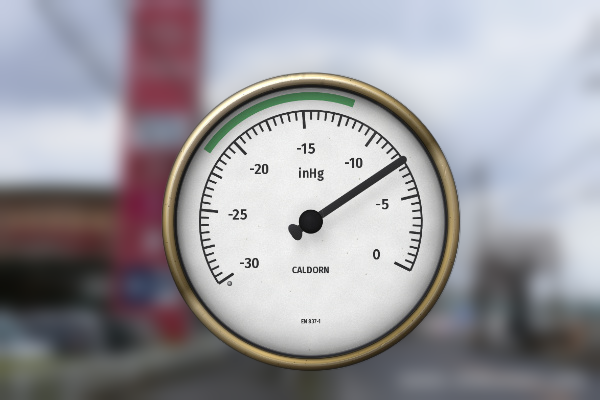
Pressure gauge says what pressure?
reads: -7.5 inHg
